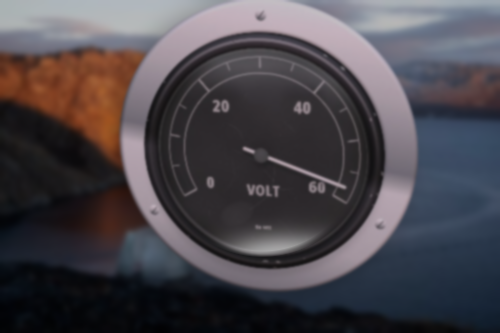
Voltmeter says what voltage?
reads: 57.5 V
